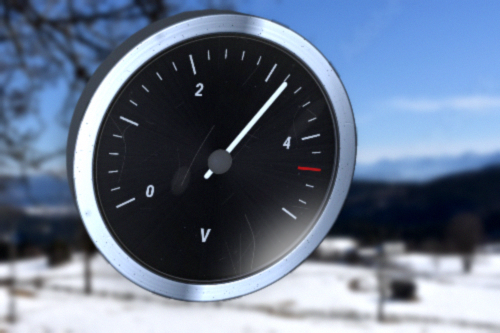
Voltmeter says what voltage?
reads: 3.2 V
